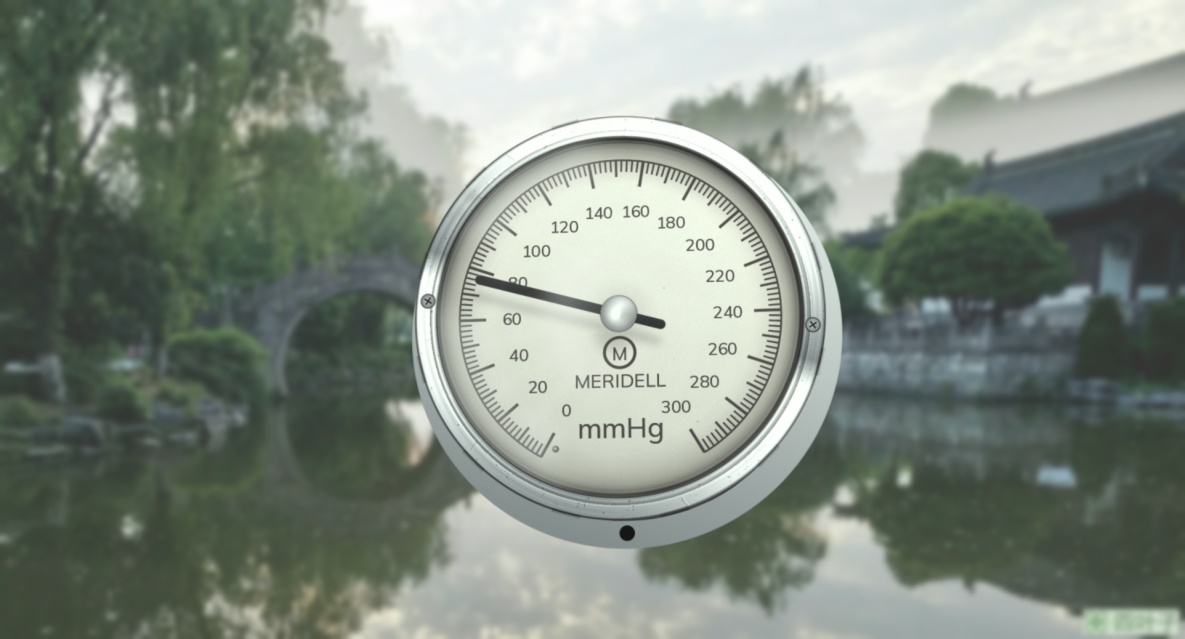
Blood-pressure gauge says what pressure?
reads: 76 mmHg
